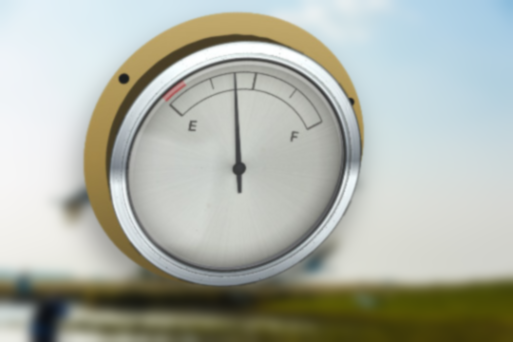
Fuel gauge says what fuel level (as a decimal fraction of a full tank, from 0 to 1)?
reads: 0.375
